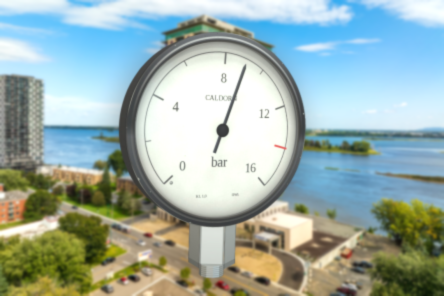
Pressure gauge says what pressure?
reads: 9 bar
